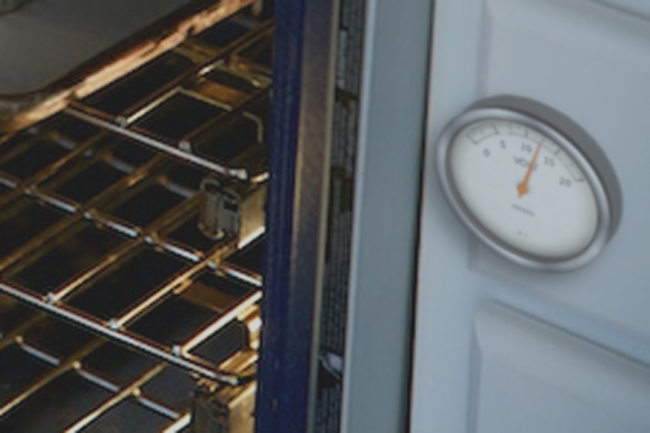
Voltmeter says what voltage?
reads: 12.5 V
